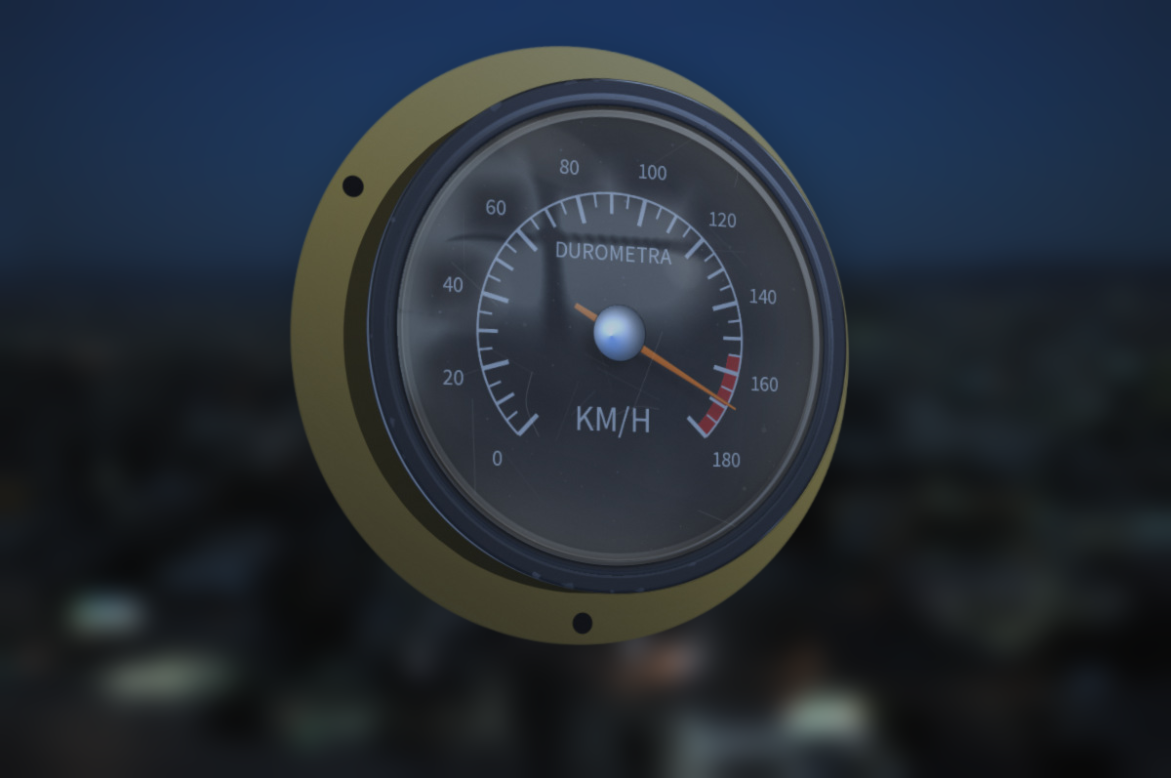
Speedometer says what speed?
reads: 170 km/h
